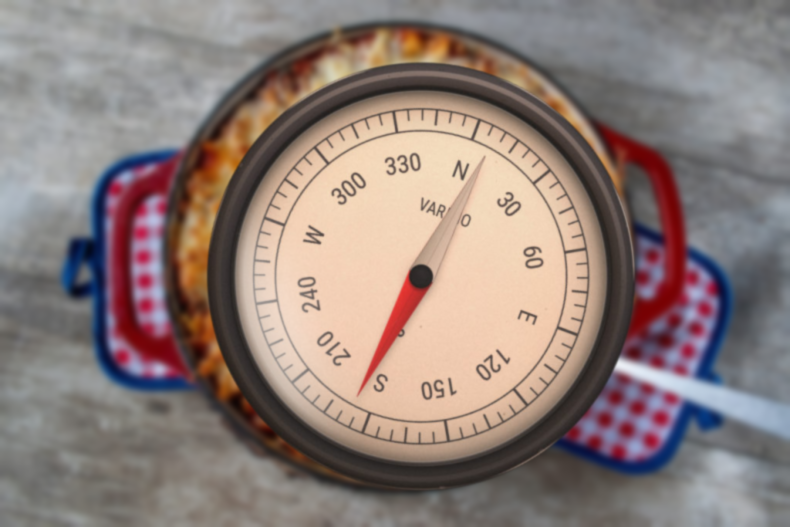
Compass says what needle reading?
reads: 187.5 °
